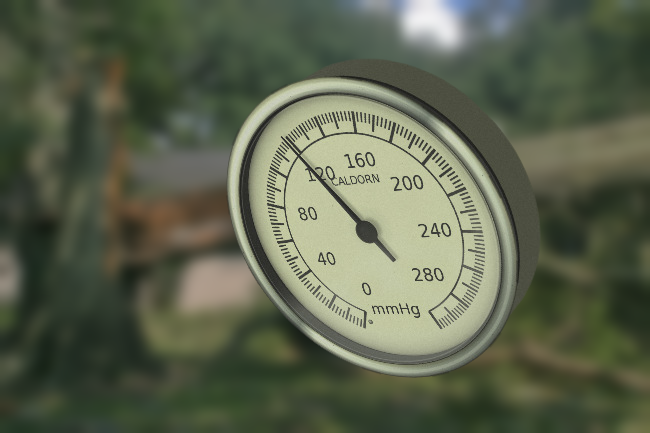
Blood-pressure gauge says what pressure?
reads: 120 mmHg
